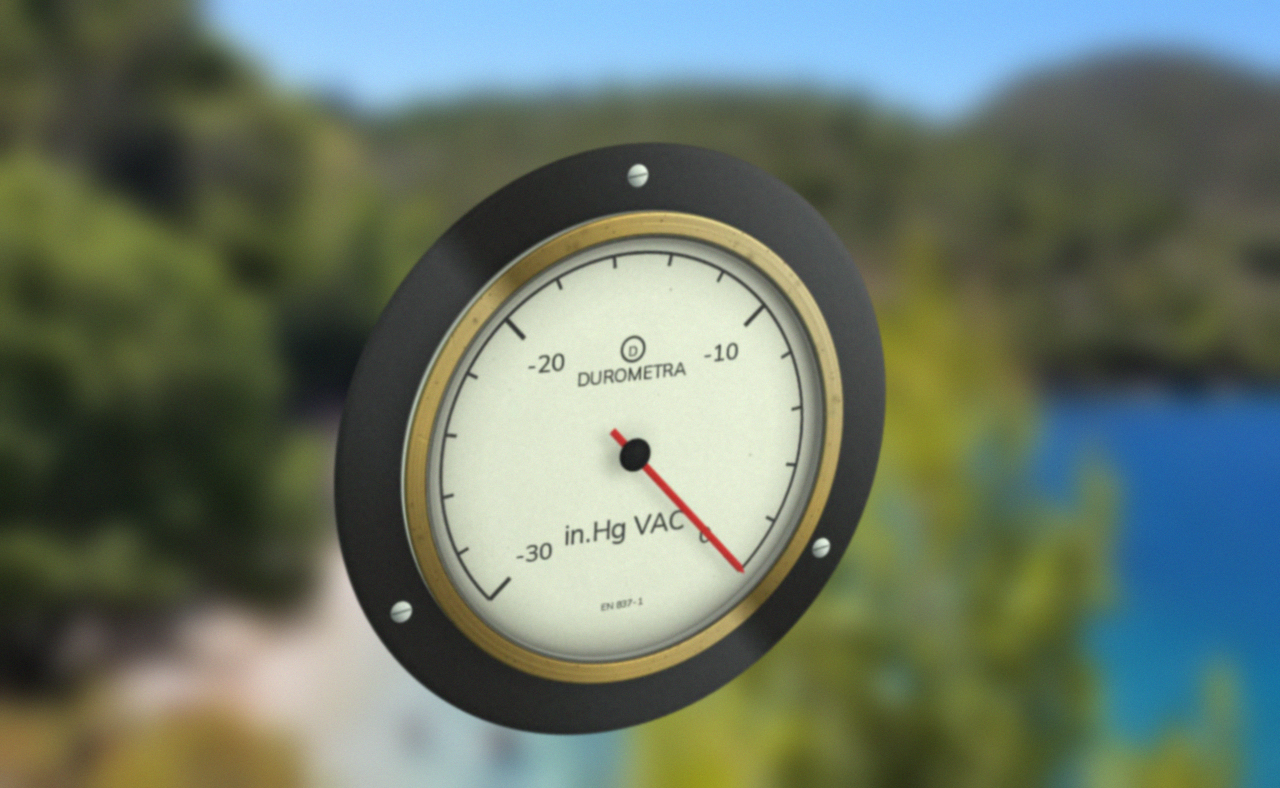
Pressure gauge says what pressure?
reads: 0 inHg
